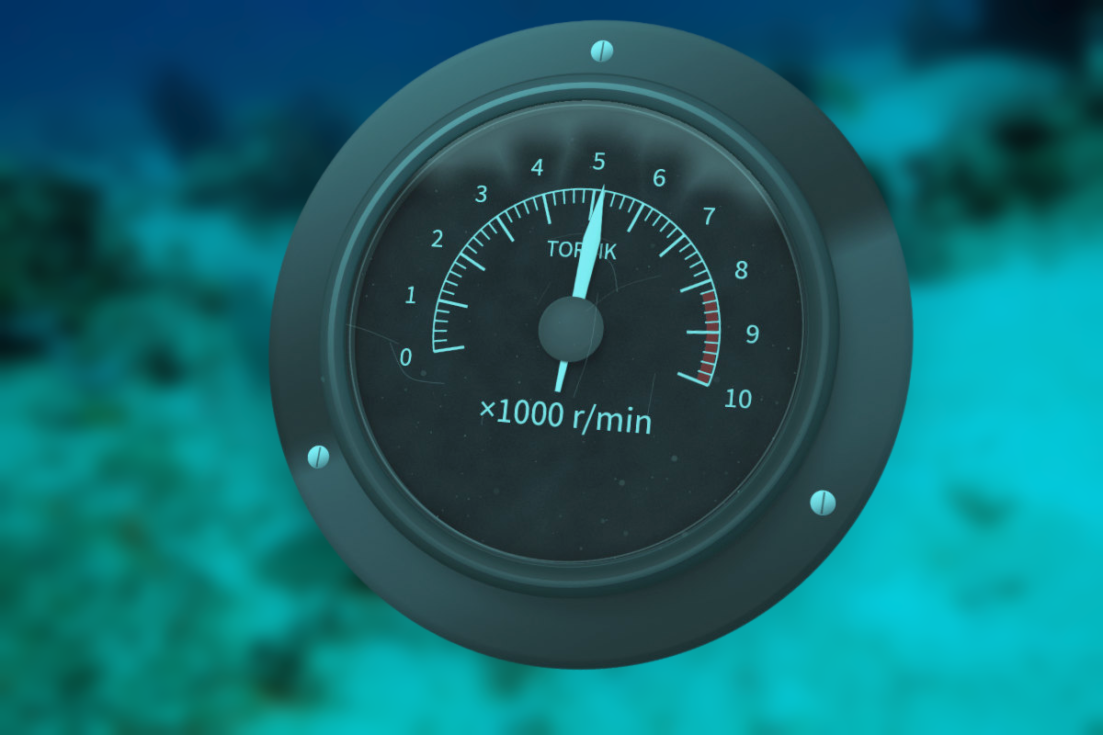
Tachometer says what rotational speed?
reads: 5200 rpm
